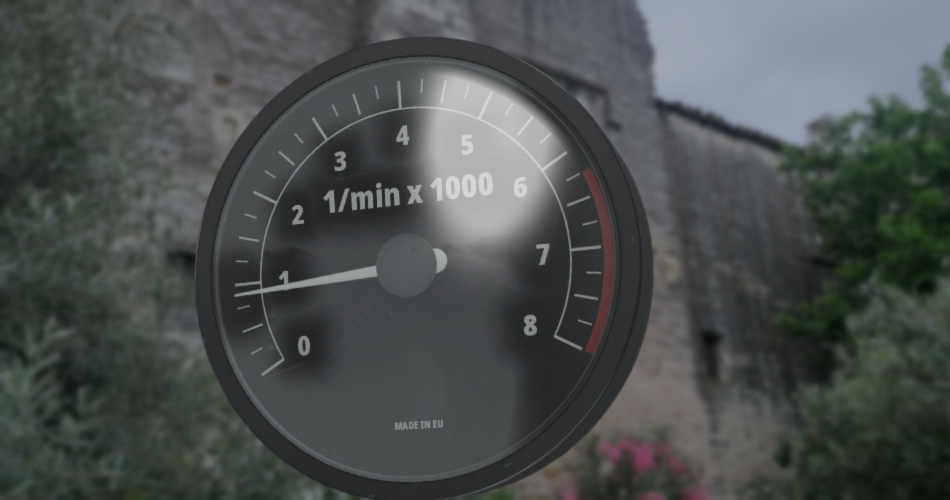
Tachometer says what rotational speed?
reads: 875 rpm
